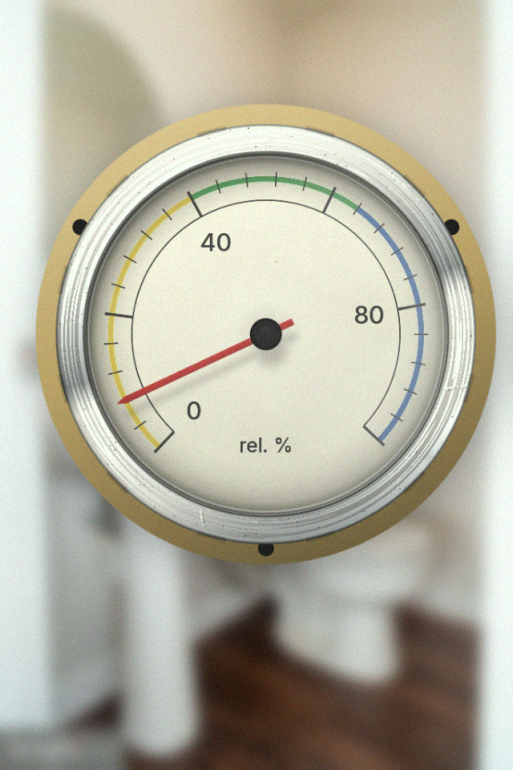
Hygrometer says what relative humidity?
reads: 8 %
